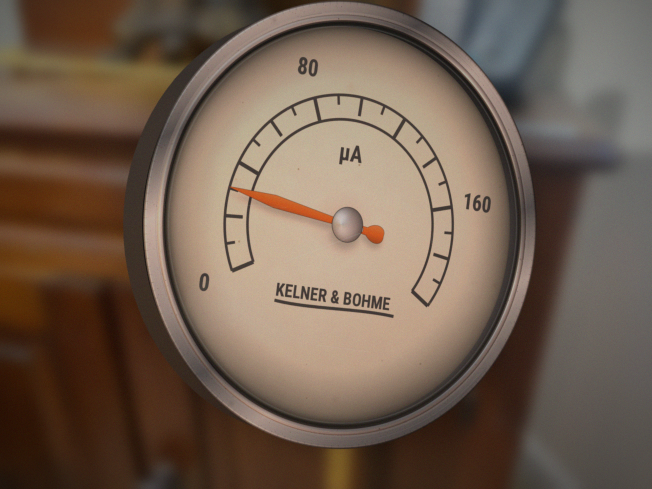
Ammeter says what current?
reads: 30 µA
